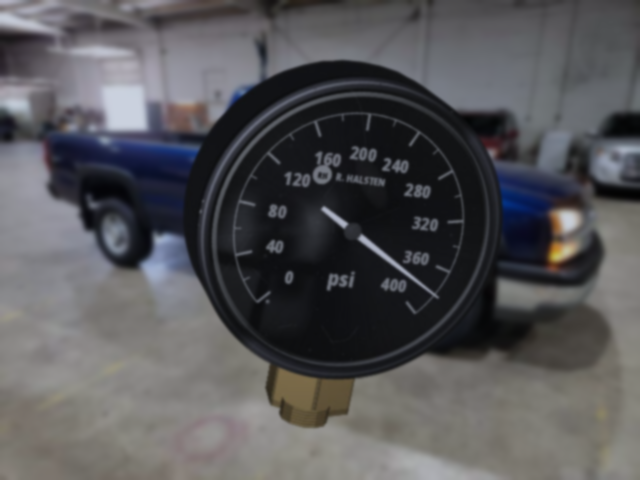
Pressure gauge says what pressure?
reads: 380 psi
